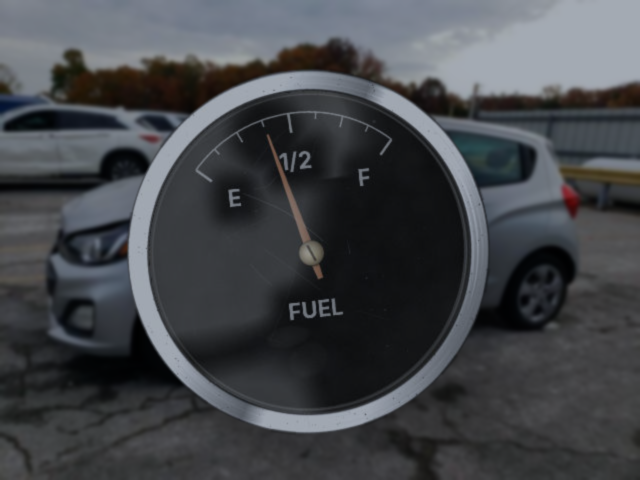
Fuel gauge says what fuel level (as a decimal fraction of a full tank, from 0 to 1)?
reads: 0.375
